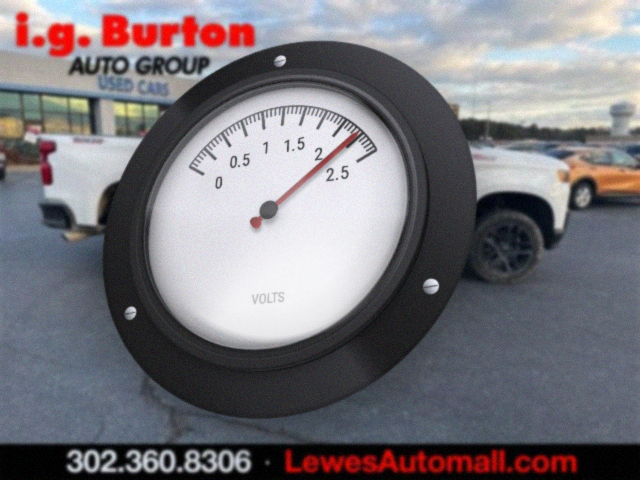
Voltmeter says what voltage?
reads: 2.25 V
